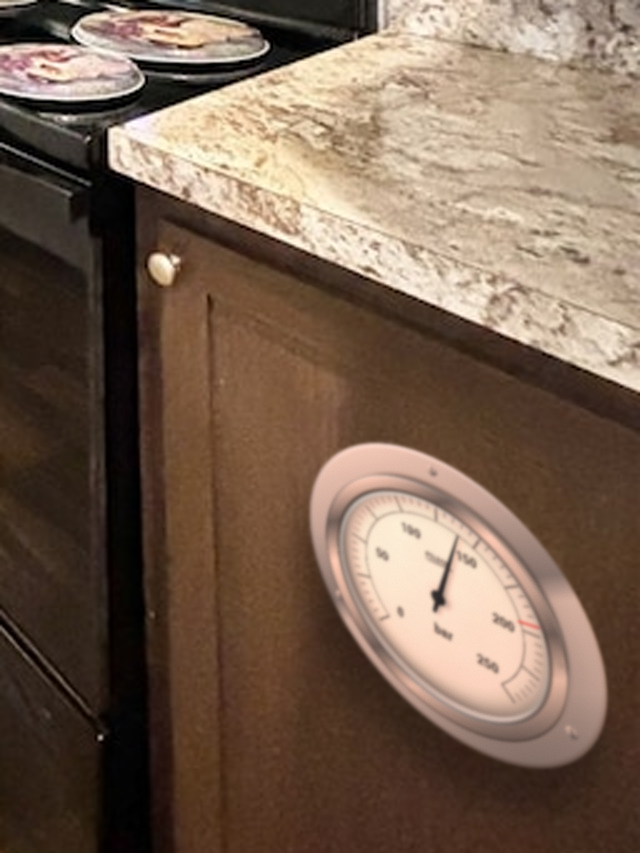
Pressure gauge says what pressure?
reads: 140 bar
